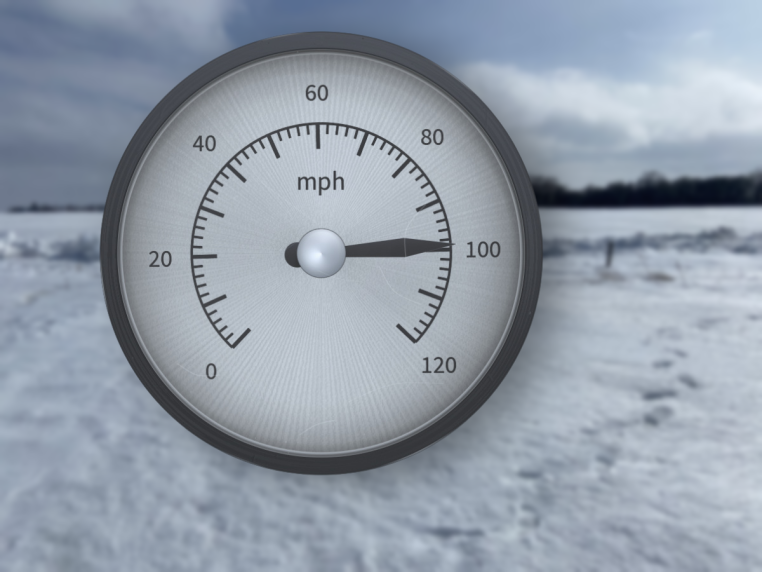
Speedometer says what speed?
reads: 99 mph
